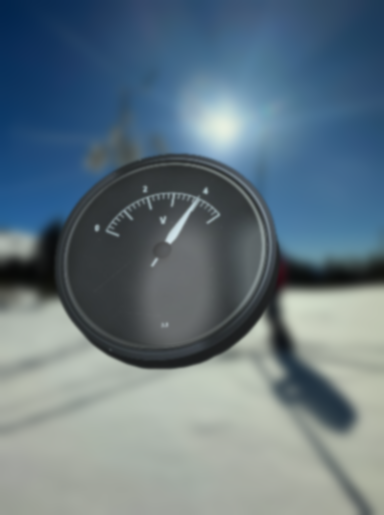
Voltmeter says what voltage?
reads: 4 V
